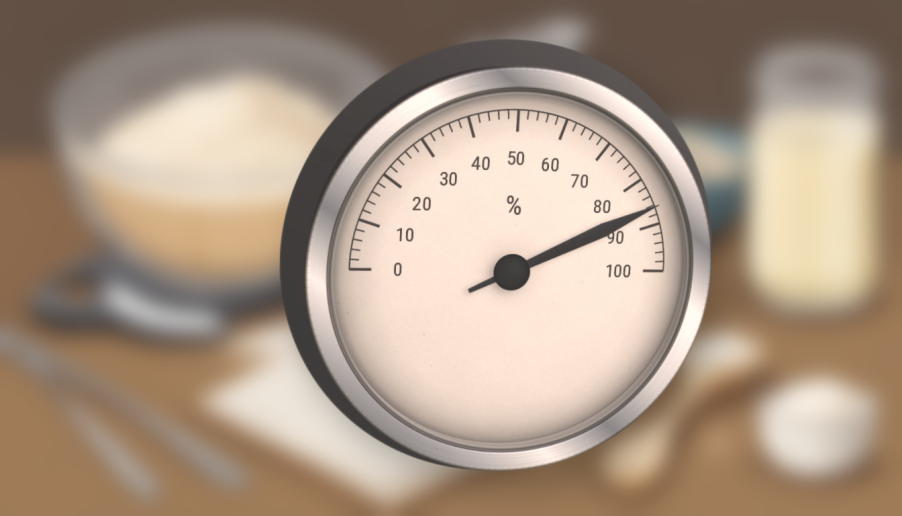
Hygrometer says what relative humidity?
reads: 86 %
